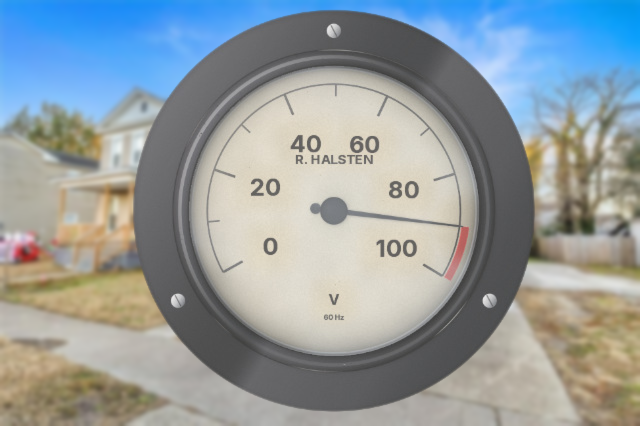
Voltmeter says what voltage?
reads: 90 V
